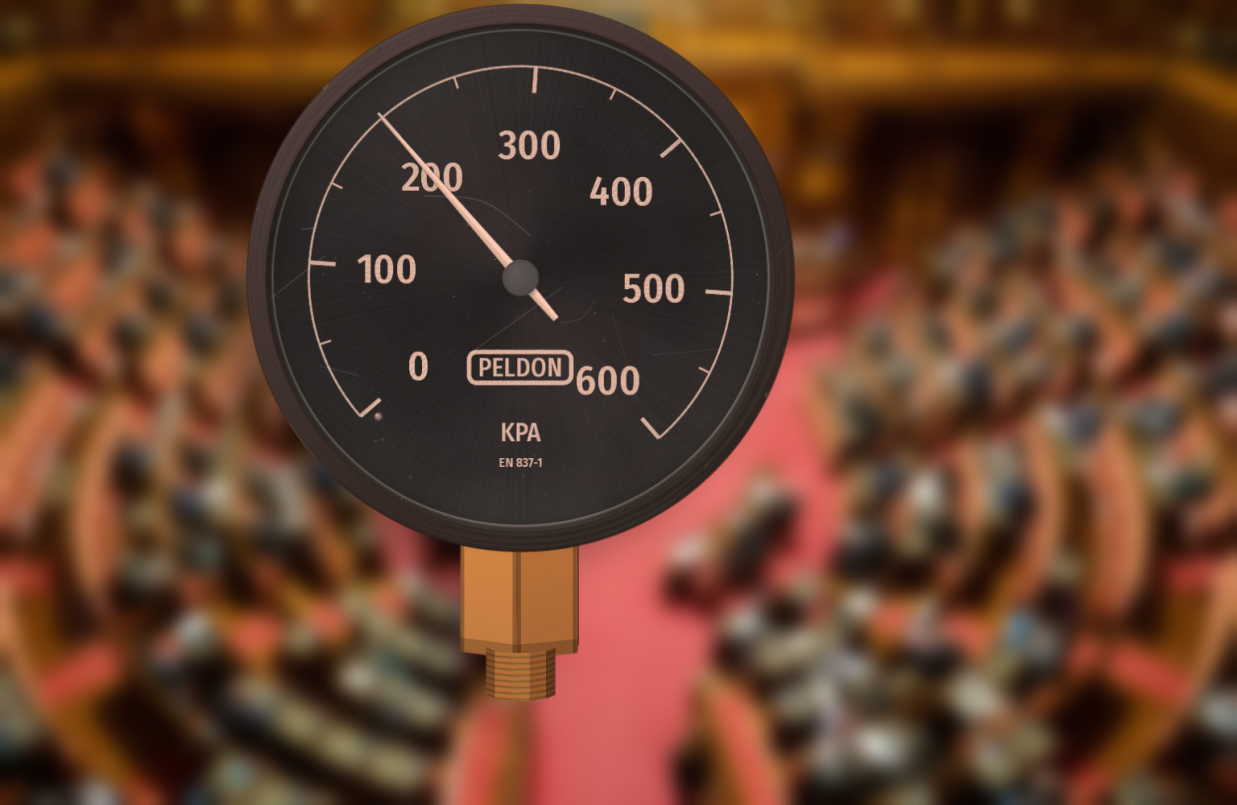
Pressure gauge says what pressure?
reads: 200 kPa
